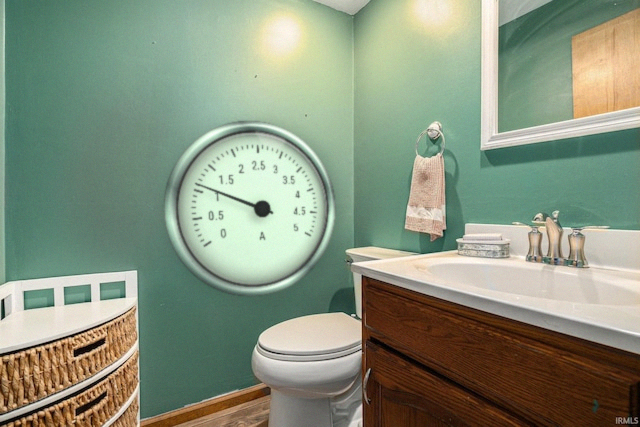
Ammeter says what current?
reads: 1.1 A
